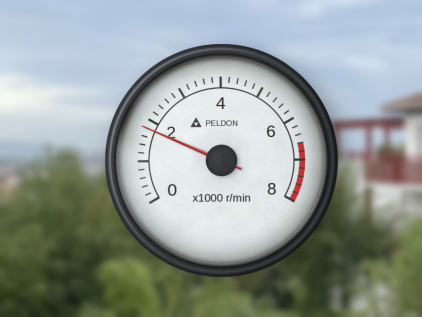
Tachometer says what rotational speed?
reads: 1800 rpm
